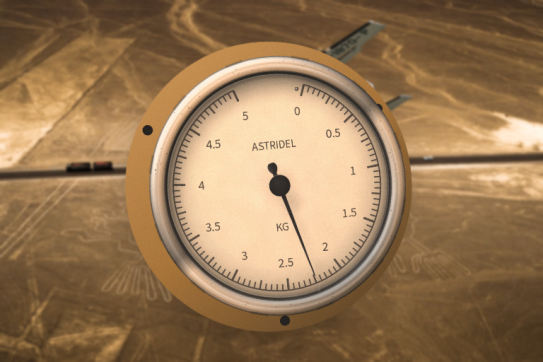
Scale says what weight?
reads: 2.25 kg
